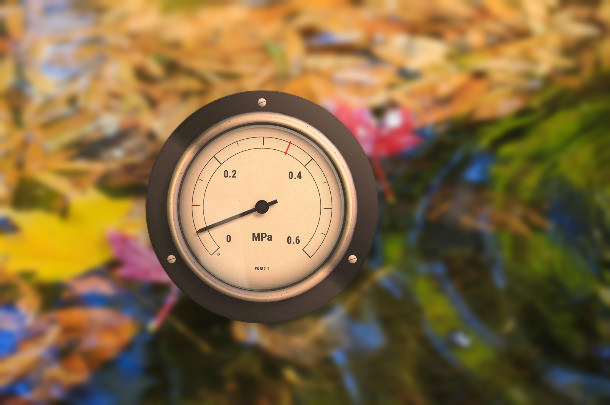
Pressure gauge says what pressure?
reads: 0.05 MPa
